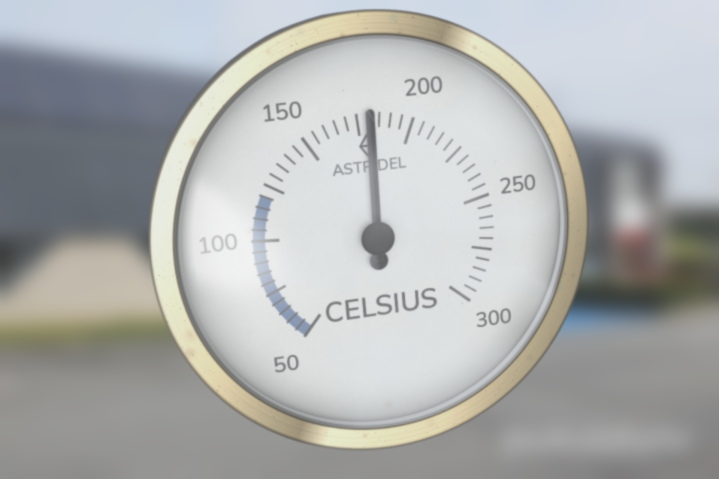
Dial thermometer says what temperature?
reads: 180 °C
